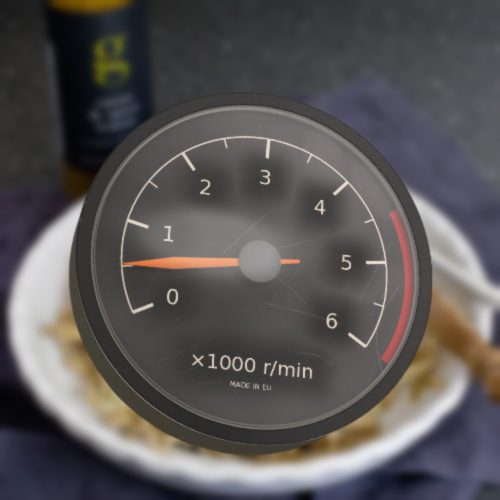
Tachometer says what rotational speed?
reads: 500 rpm
